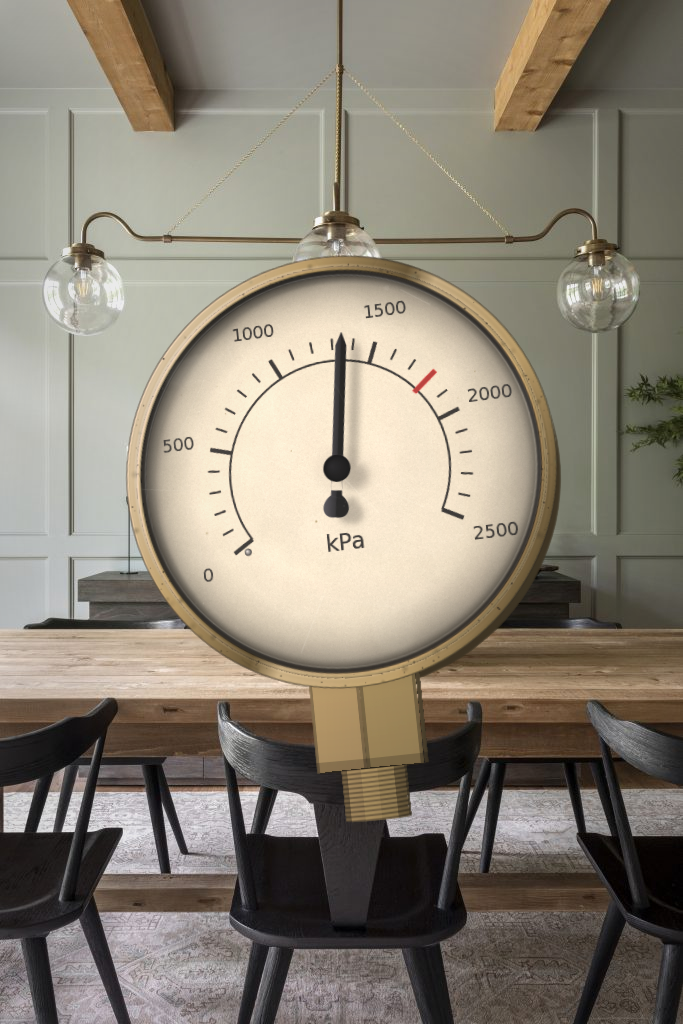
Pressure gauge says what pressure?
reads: 1350 kPa
